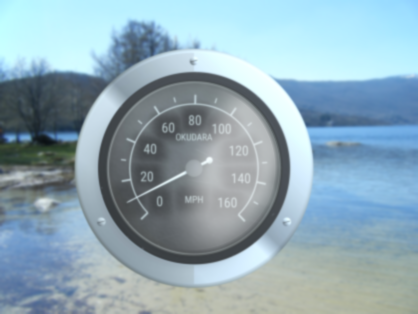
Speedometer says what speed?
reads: 10 mph
